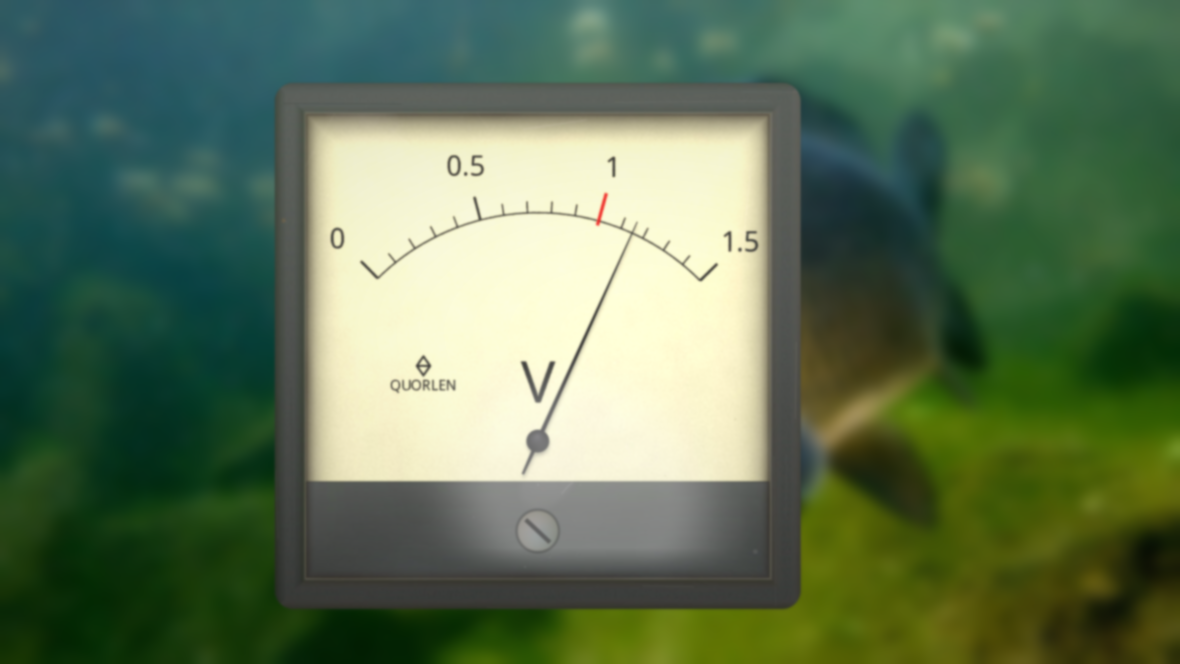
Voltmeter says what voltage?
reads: 1.15 V
